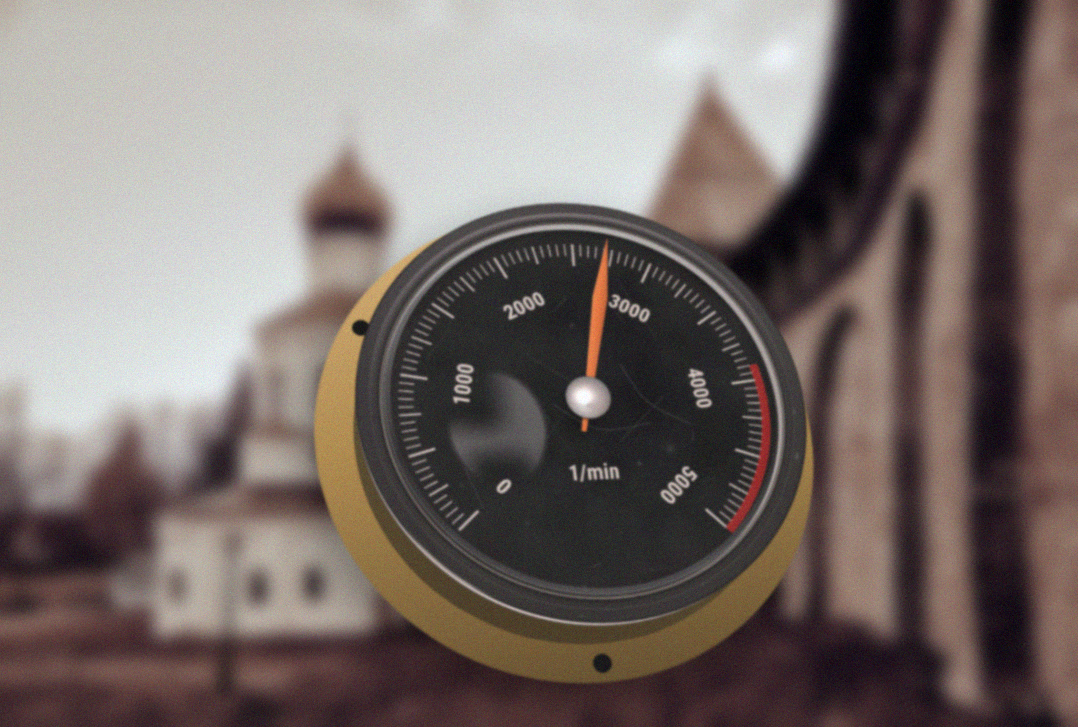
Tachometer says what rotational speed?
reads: 2700 rpm
